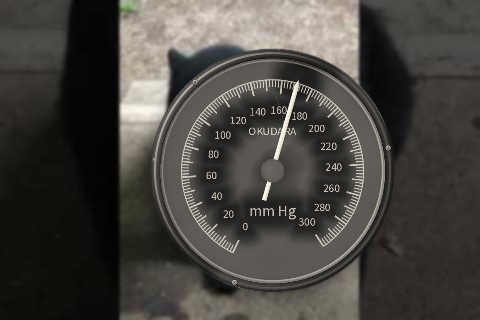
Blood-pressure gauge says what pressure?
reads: 170 mmHg
